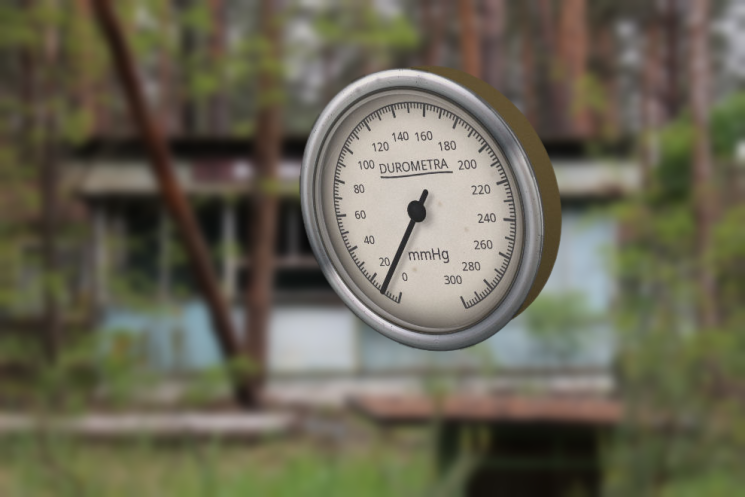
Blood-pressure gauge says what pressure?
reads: 10 mmHg
